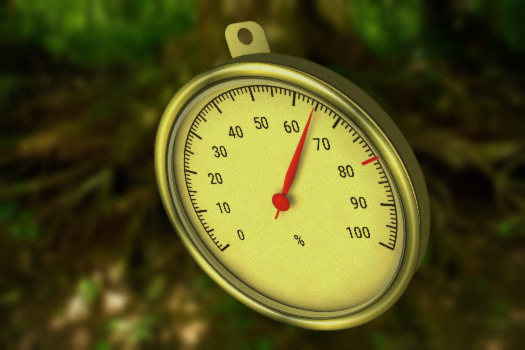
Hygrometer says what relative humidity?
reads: 65 %
